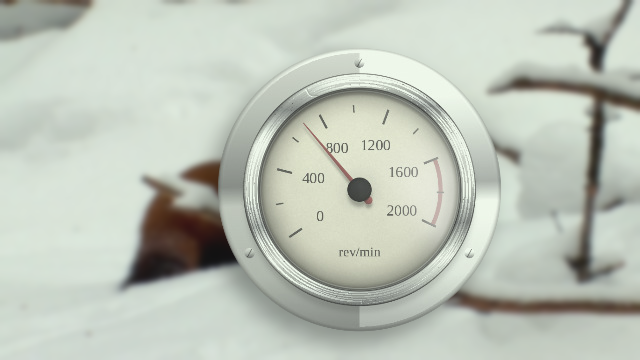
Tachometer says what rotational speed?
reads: 700 rpm
